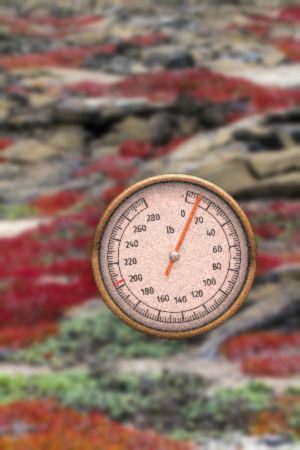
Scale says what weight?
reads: 10 lb
